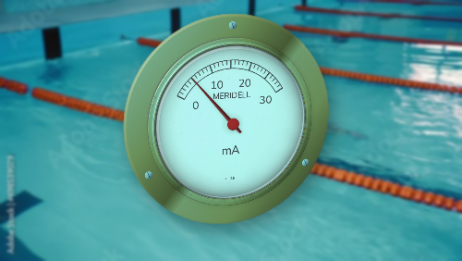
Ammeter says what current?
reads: 5 mA
